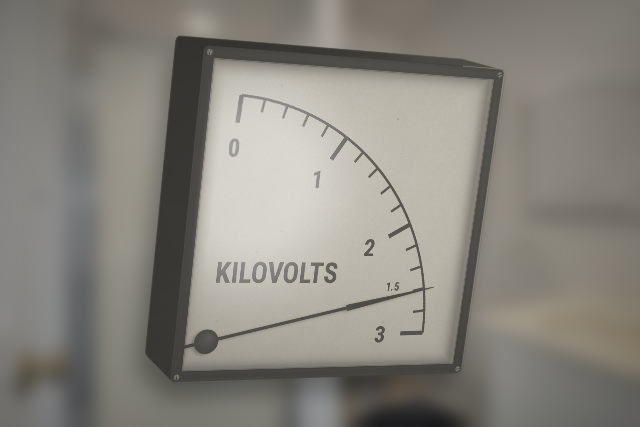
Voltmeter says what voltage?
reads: 2.6 kV
